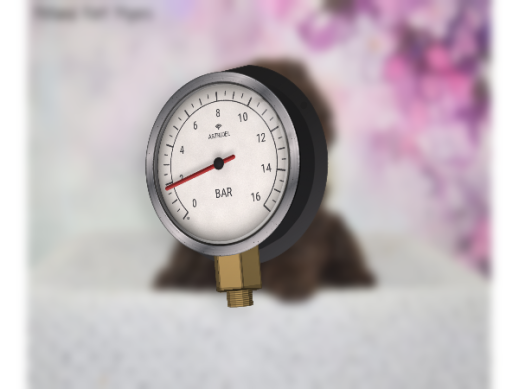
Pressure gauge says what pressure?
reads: 1.75 bar
